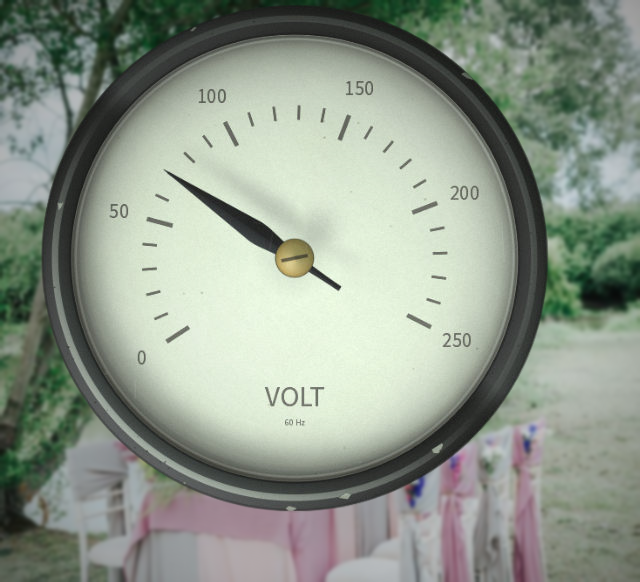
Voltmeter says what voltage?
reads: 70 V
